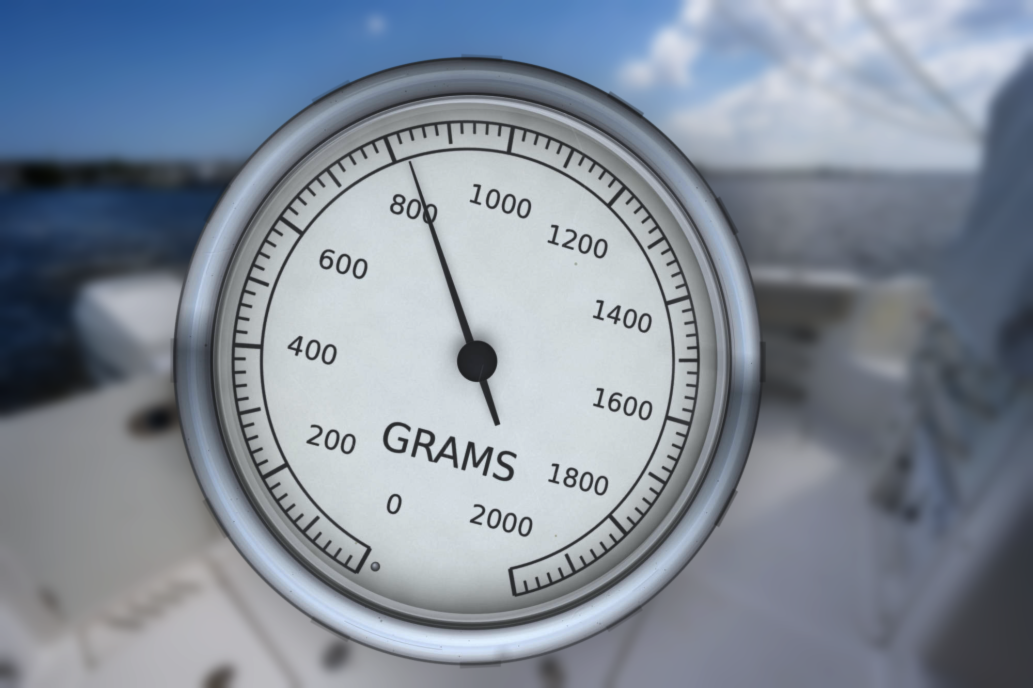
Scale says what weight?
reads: 820 g
